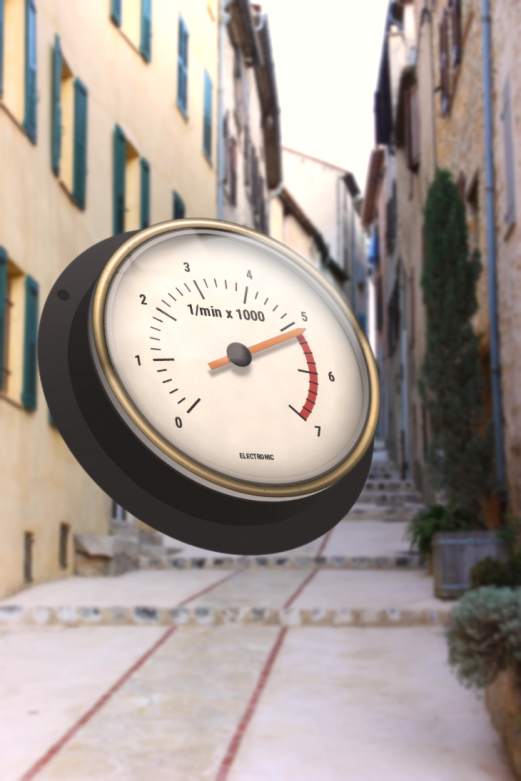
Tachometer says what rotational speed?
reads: 5200 rpm
